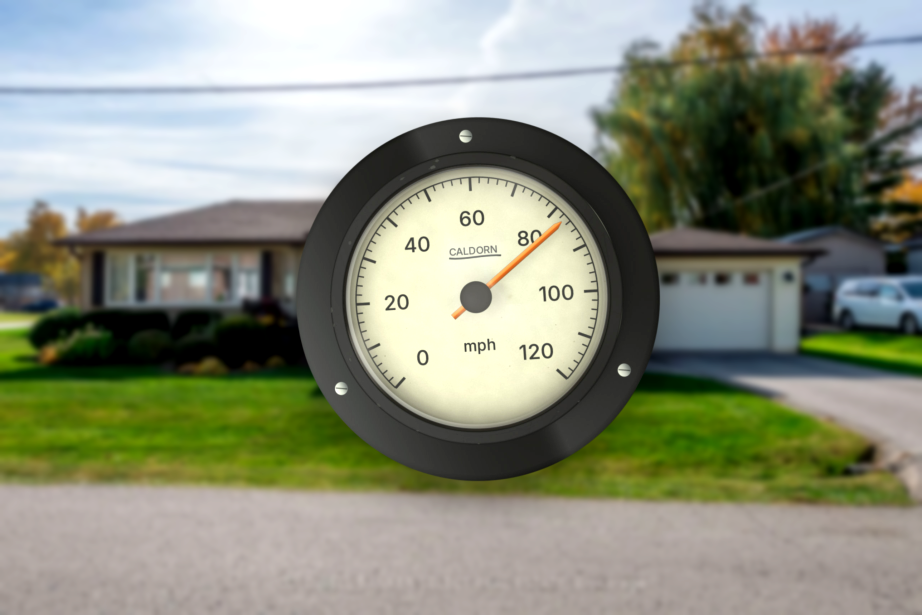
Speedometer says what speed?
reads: 83 mph
